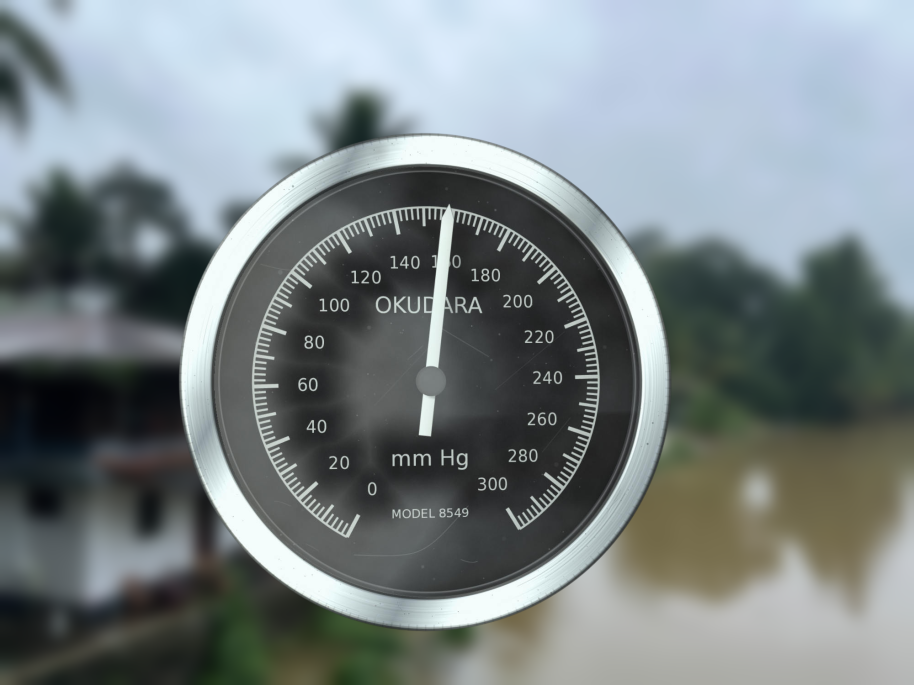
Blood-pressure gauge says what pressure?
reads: 158 mmHg
